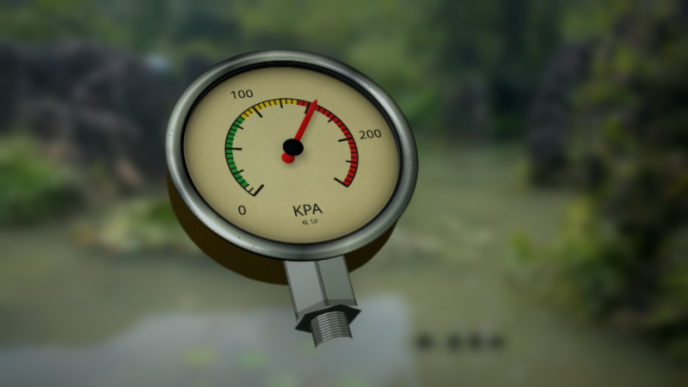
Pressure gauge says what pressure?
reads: 155 kPa
